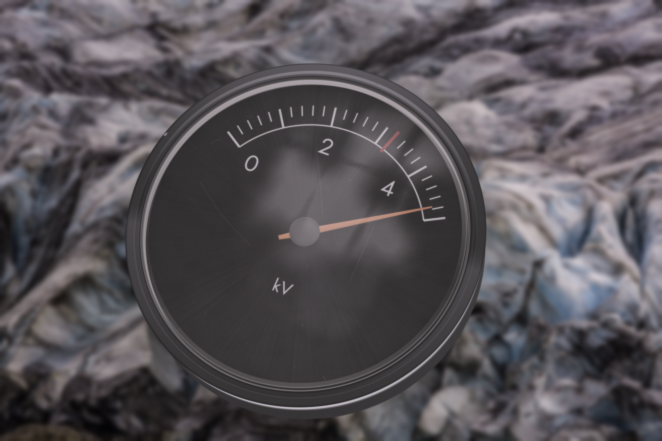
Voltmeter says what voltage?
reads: 4.8 kV
